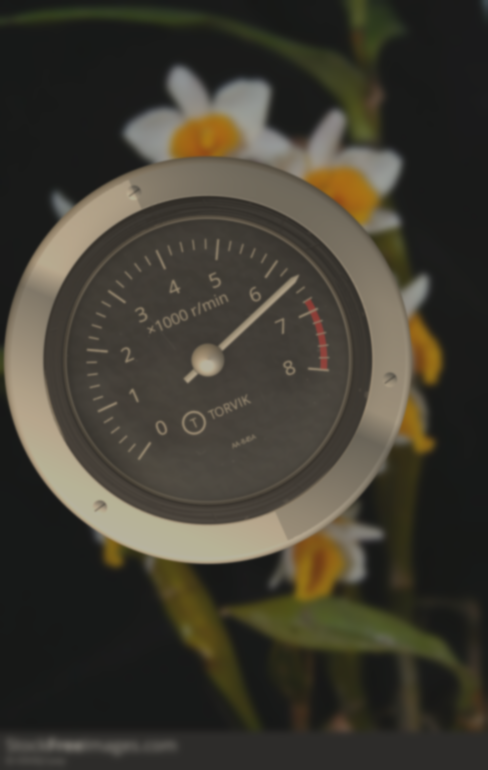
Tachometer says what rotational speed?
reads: 6400 rpm
